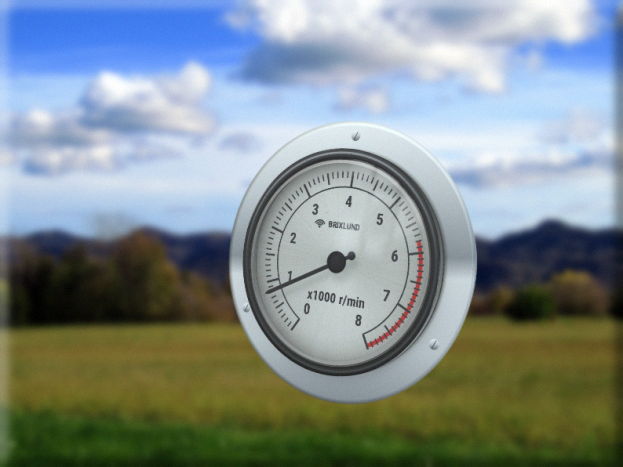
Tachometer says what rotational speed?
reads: 800 rpm
